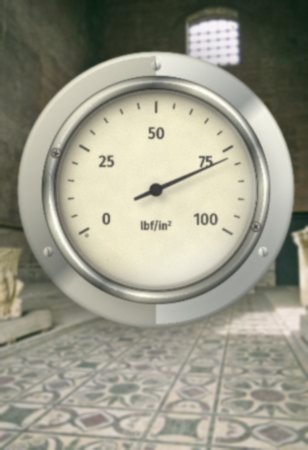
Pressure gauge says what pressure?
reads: 77.5 psi
